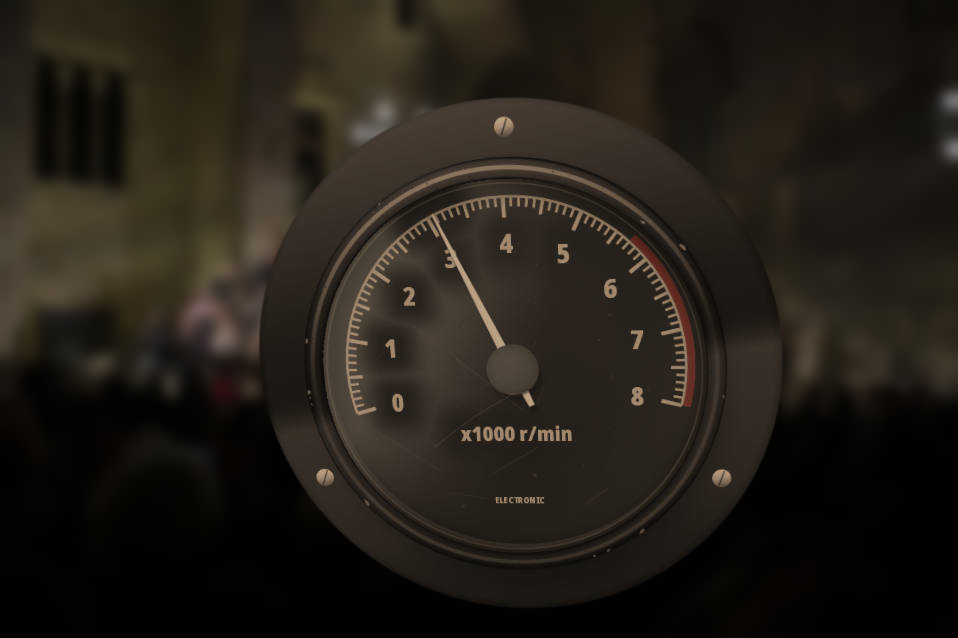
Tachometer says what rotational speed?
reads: 3100 rpm
